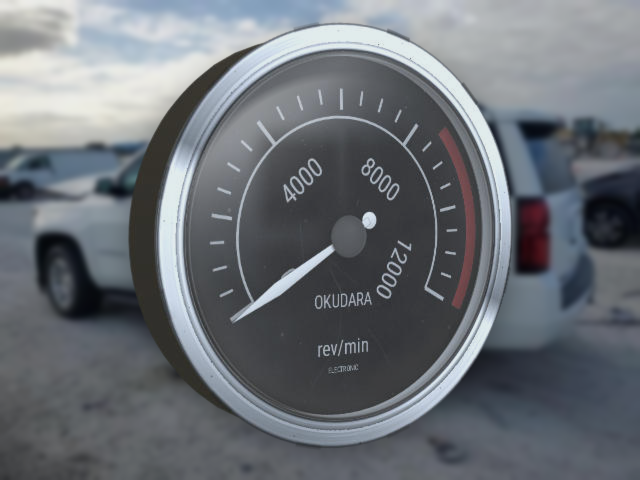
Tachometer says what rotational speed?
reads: 0 rpm
